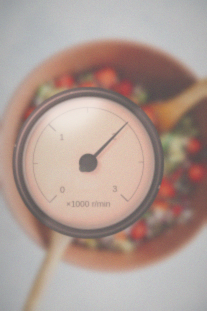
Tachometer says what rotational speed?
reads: 2000 rpm
